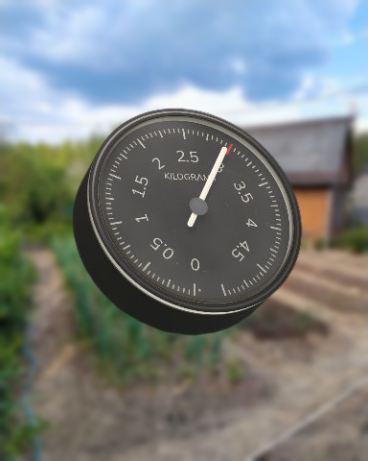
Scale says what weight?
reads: 2.95 kg
